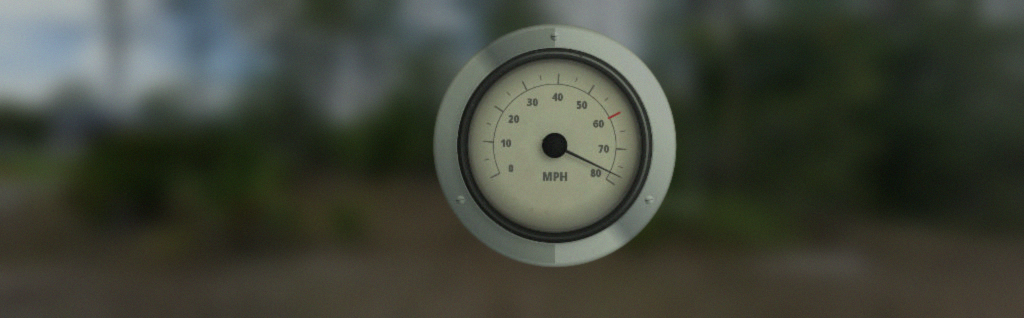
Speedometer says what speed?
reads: 77.5 mph
